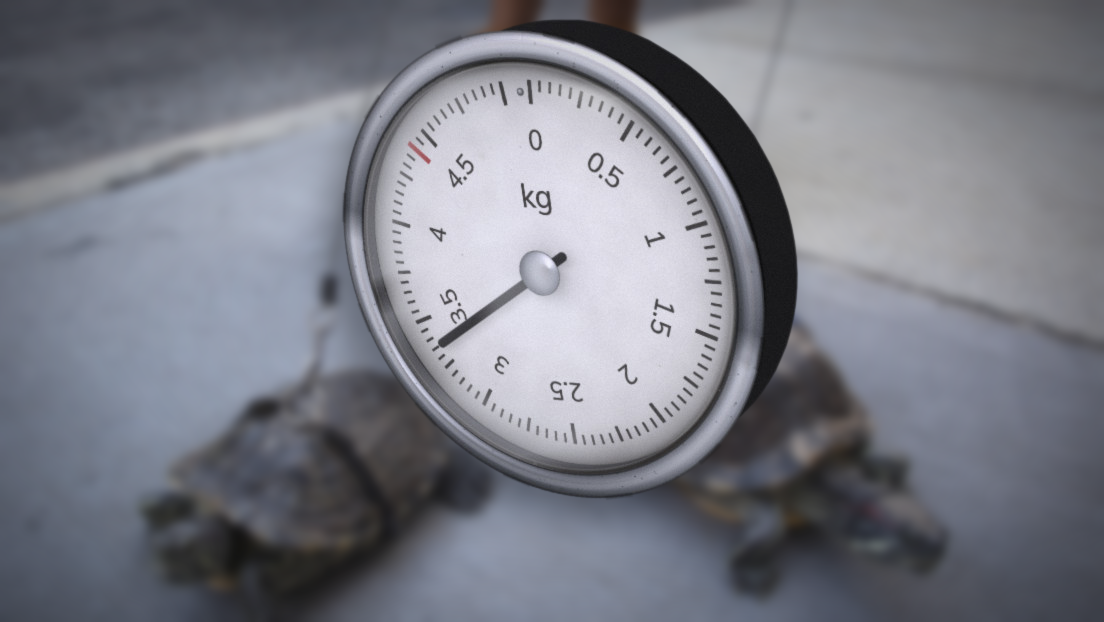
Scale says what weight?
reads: 3.35 kg
